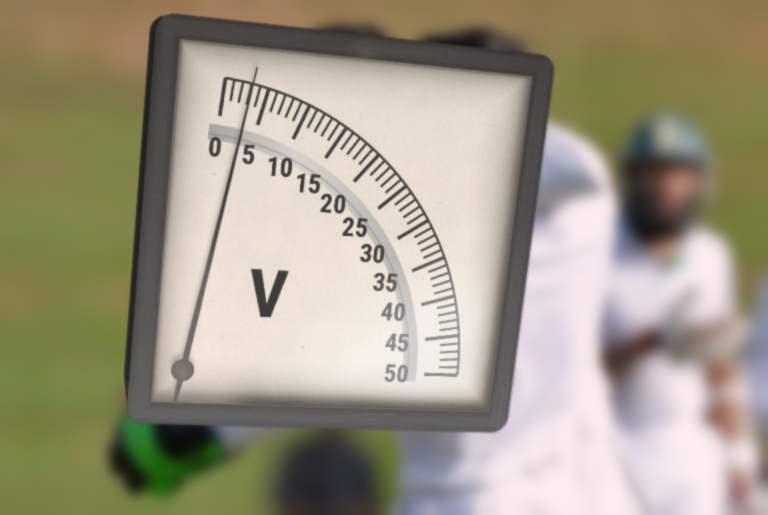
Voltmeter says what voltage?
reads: 3 V
